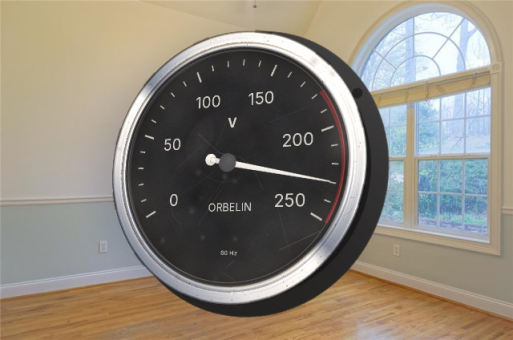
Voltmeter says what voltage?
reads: 230 V
